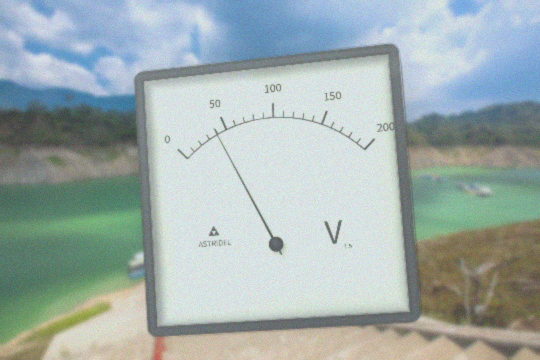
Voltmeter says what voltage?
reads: 40 V
